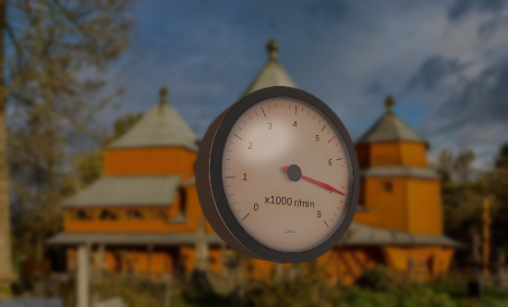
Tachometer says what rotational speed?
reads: 7000 rpm
